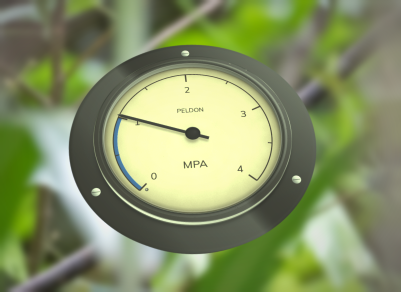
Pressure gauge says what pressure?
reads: 1 MPa
